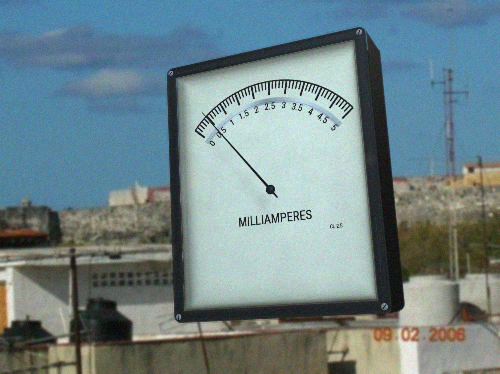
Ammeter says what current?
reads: 0.5 mA
